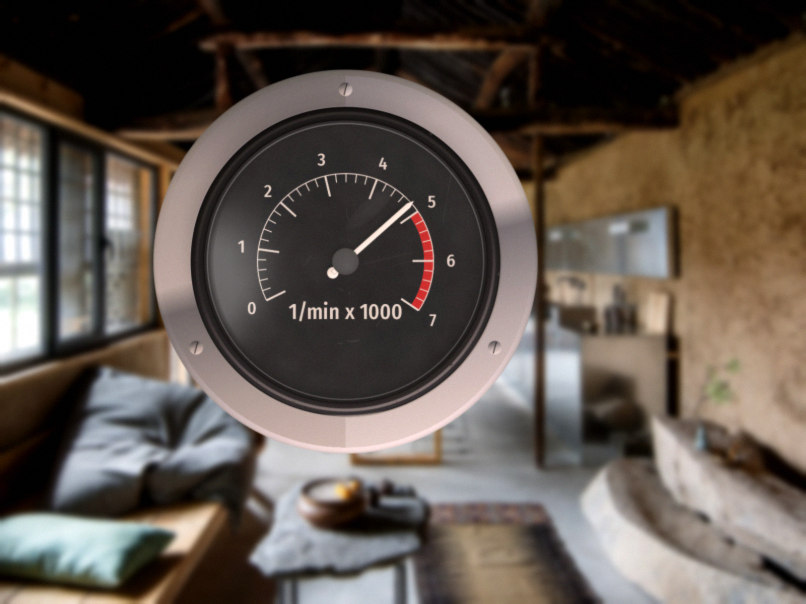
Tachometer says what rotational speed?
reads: 4800 rpm
